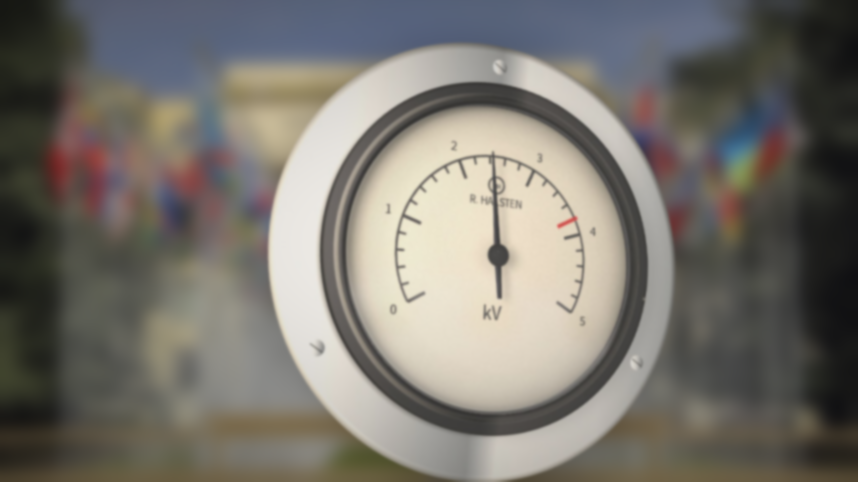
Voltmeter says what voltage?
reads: 2.4 kV
